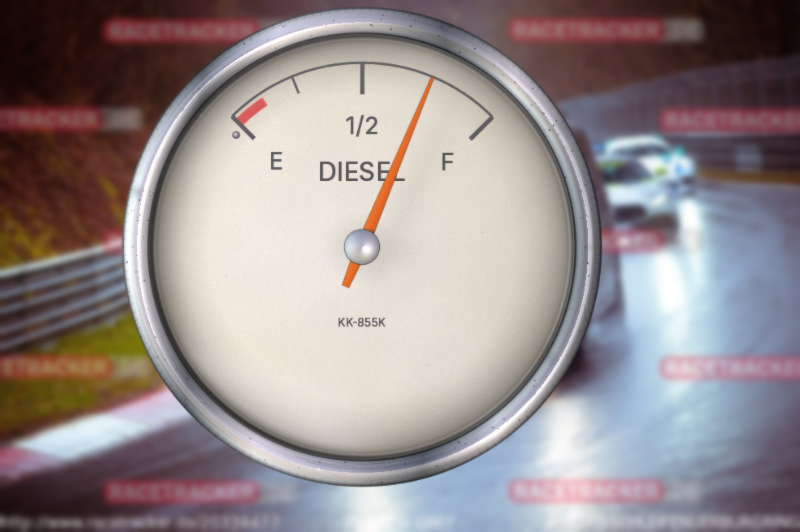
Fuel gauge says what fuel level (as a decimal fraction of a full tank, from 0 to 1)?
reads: 0.75
